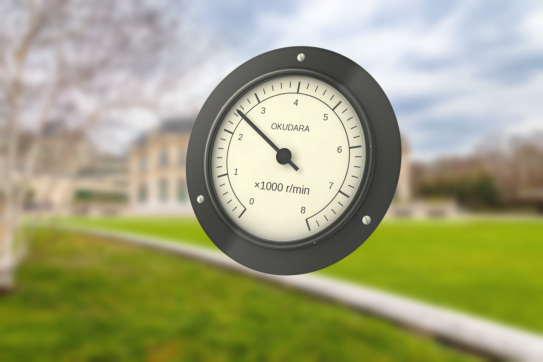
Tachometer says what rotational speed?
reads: 2500 rpm
